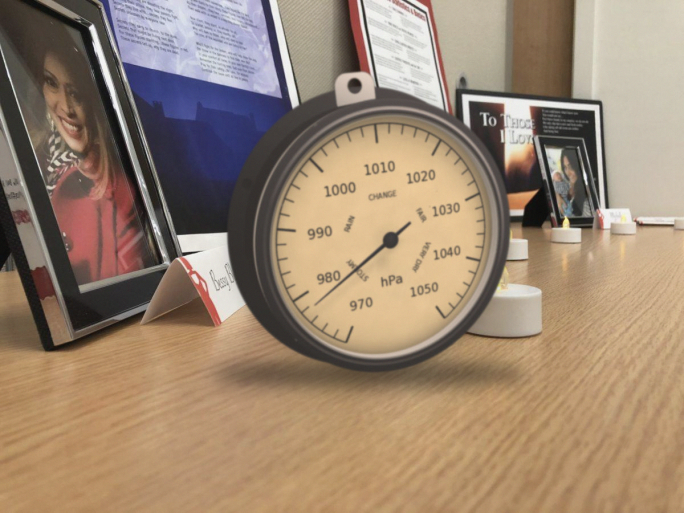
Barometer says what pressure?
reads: 978 hPa
